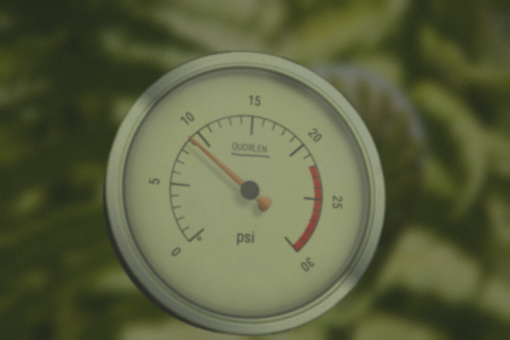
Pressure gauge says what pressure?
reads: 9 psi
